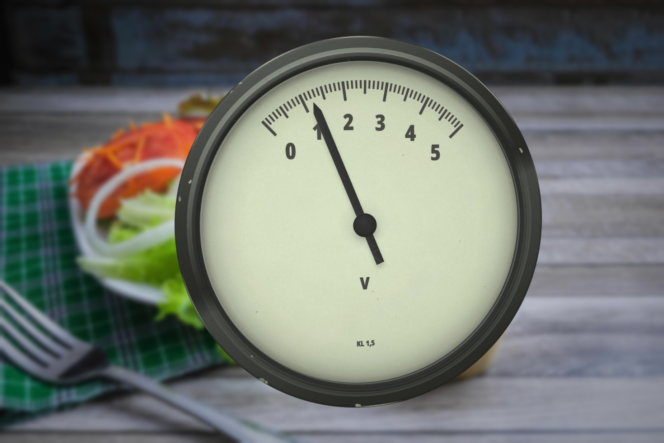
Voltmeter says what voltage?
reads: 1.2 V
